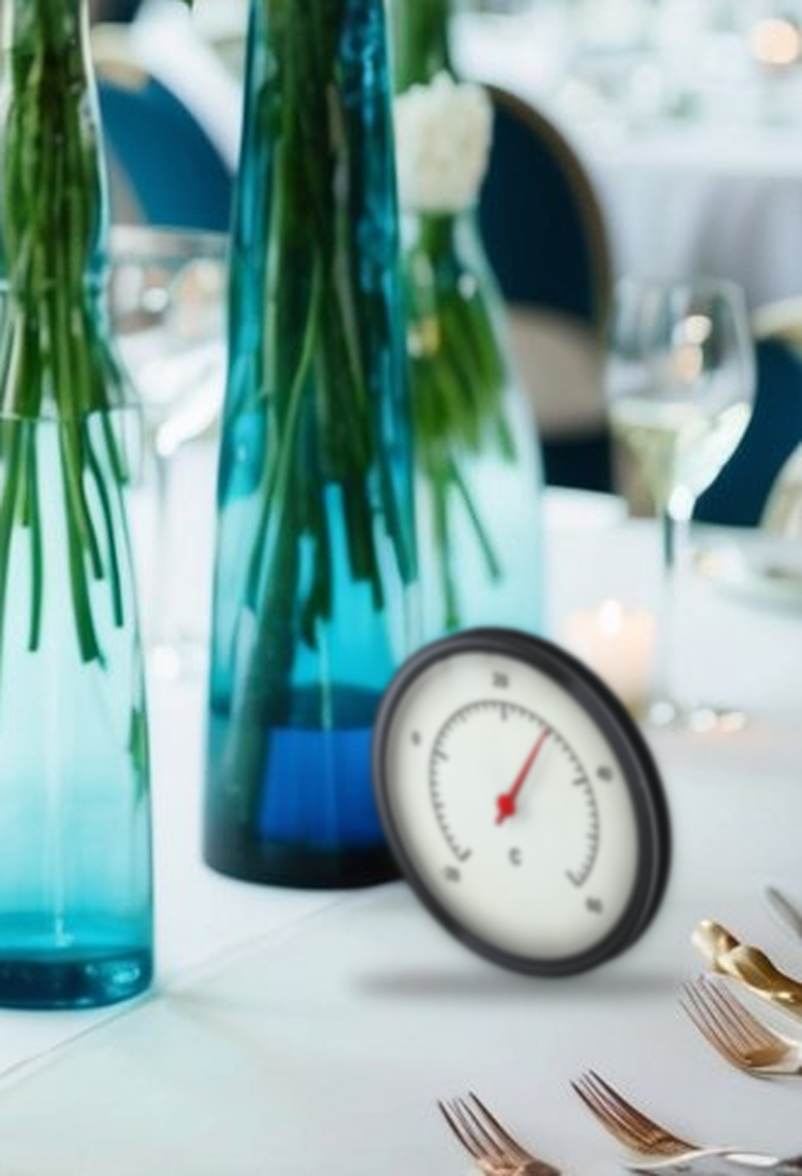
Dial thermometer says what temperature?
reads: 30 °C
